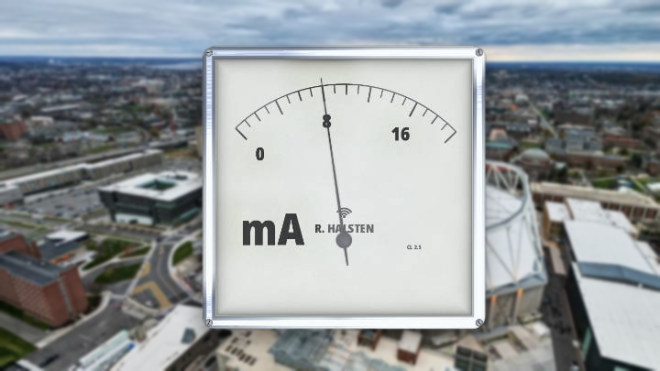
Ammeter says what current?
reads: 8 mA
